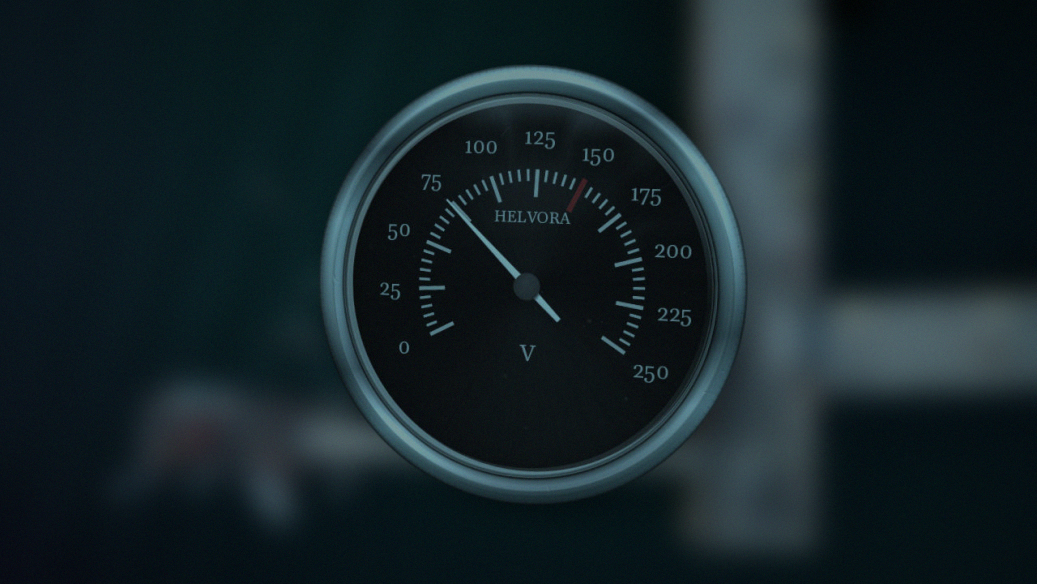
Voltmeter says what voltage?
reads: 75 V
